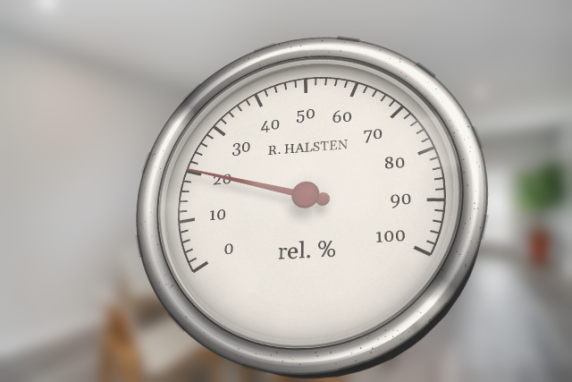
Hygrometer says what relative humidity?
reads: 20 %
